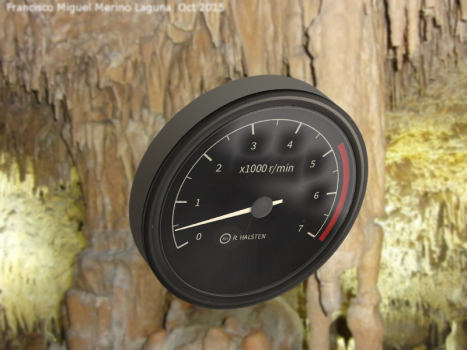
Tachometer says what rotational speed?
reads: 500 rpm
